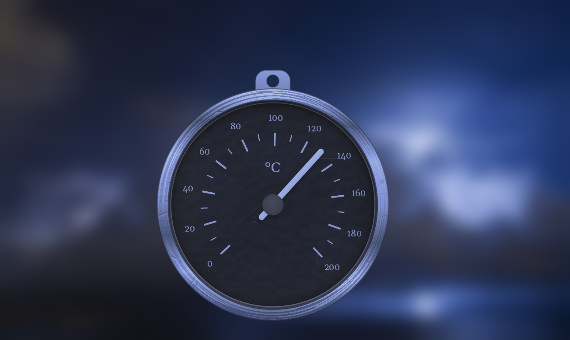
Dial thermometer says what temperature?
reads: 130 °C
